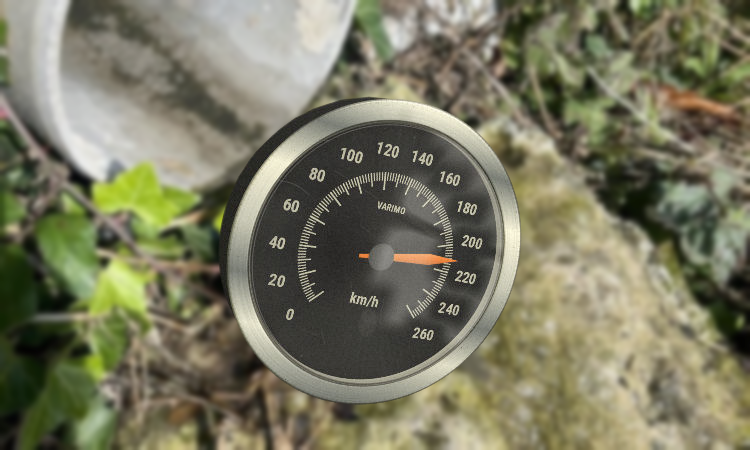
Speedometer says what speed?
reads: 210 km/h
